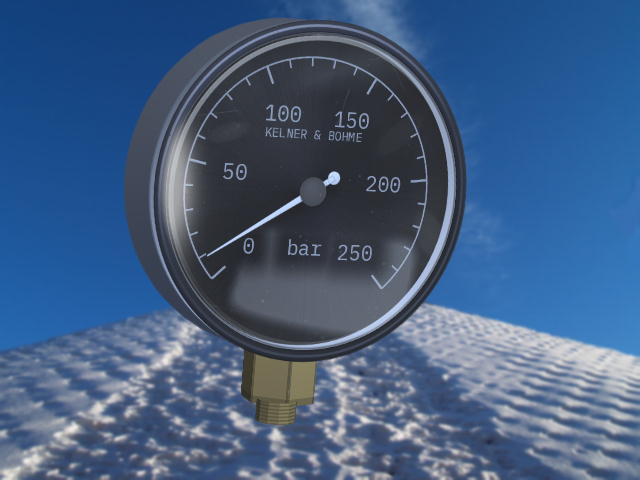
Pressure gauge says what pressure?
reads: 10 bar
